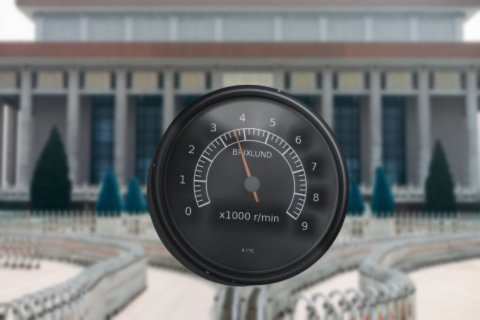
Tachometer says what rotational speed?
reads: 3600 rpm
